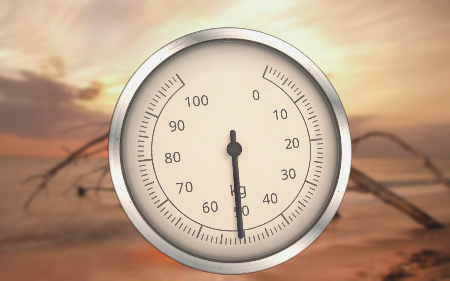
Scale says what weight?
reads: 51 kg
